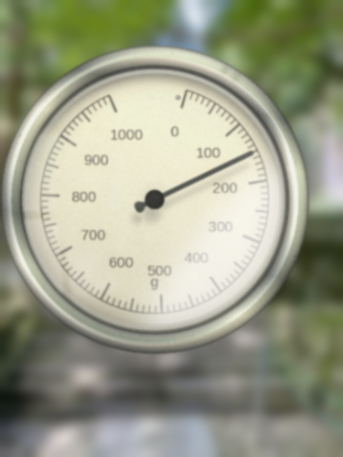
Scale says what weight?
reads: 150 g
